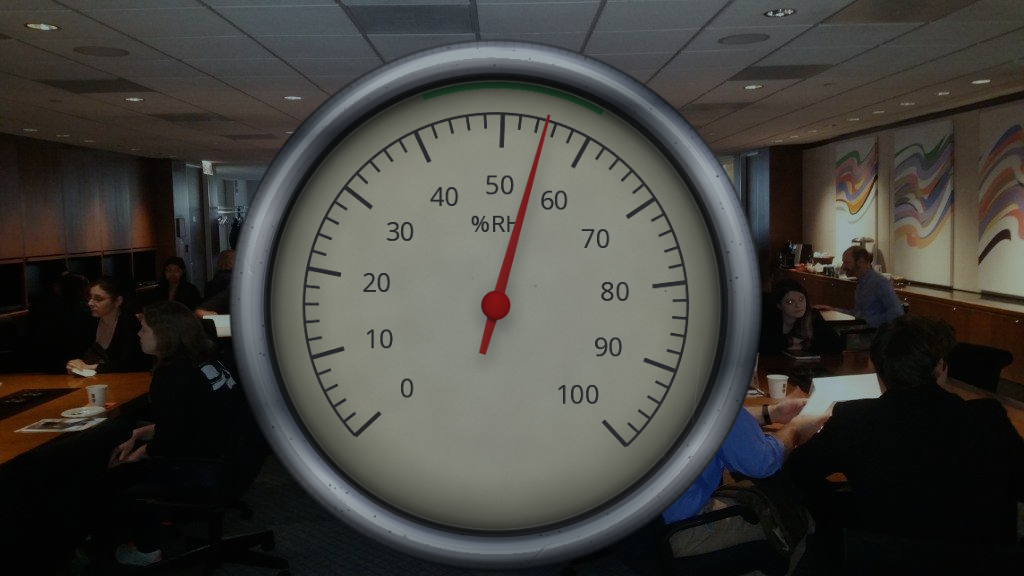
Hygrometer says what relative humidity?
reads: 55 %
